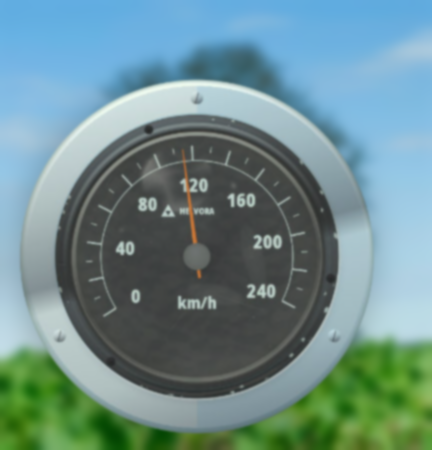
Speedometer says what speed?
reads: 115 km/h
